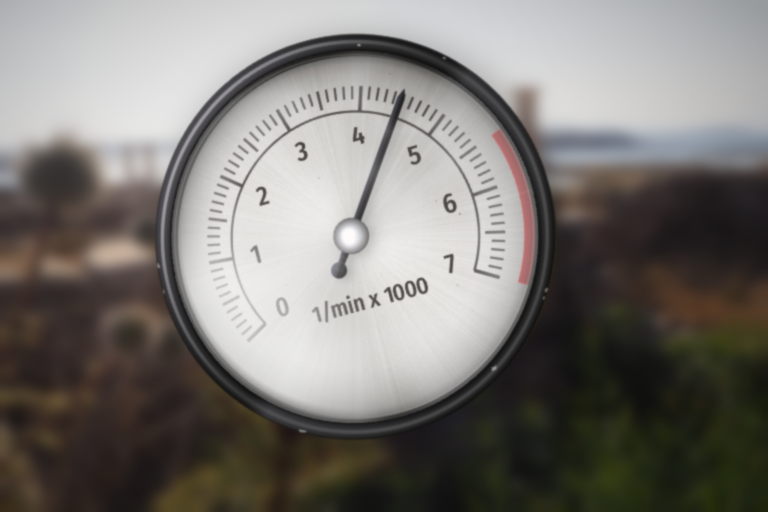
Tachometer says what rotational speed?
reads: 4500 rpm
